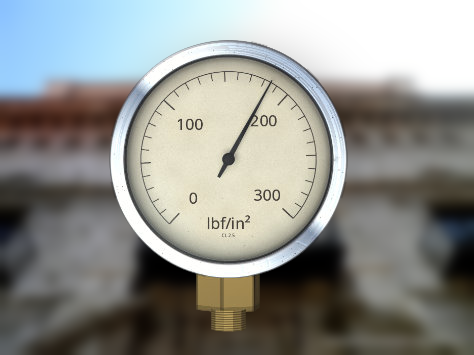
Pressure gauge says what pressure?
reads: 185 psi
